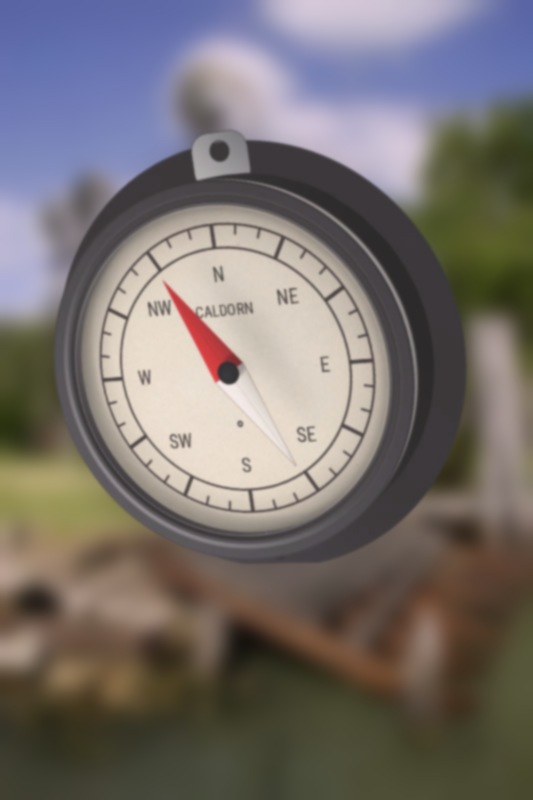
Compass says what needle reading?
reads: 330 °
